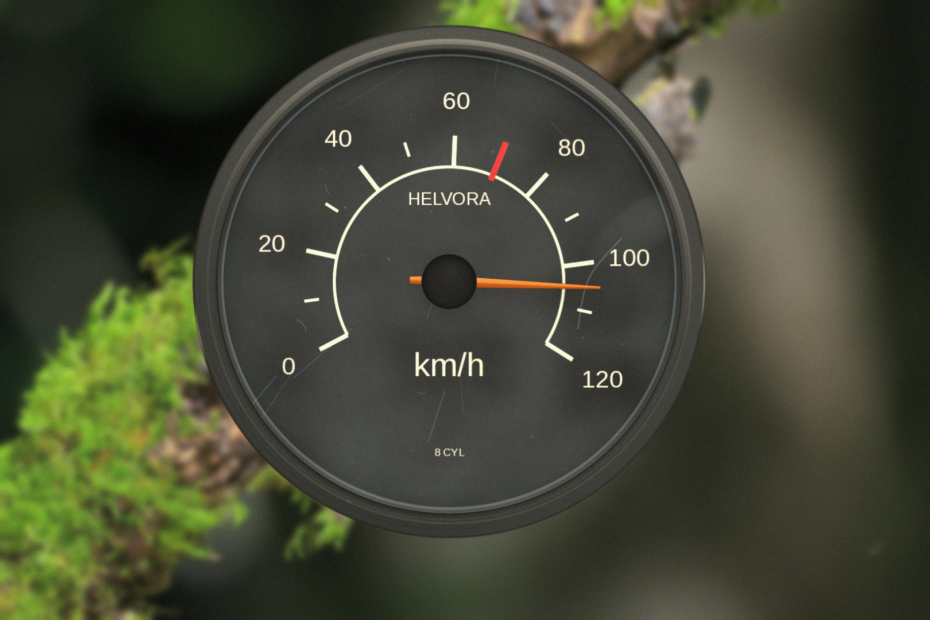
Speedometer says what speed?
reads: 105 km/h
